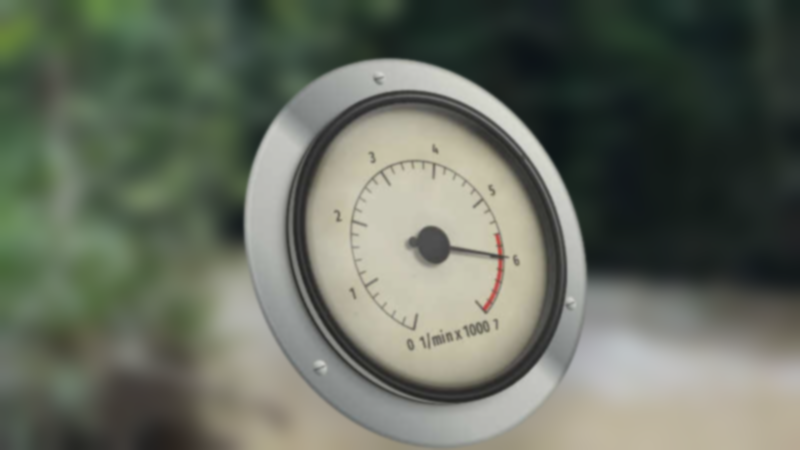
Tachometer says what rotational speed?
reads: 6000 rpm
